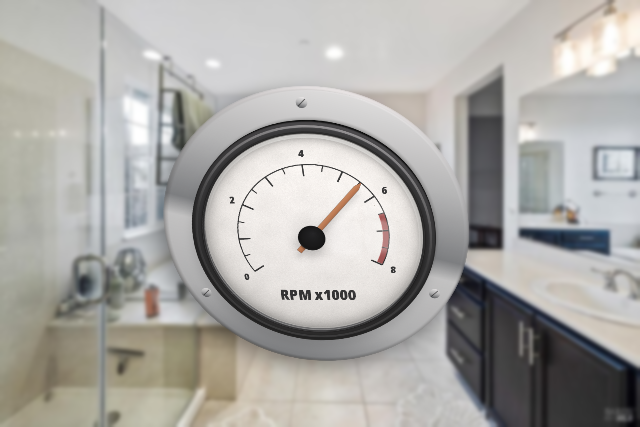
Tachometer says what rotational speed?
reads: 5500 rpm
